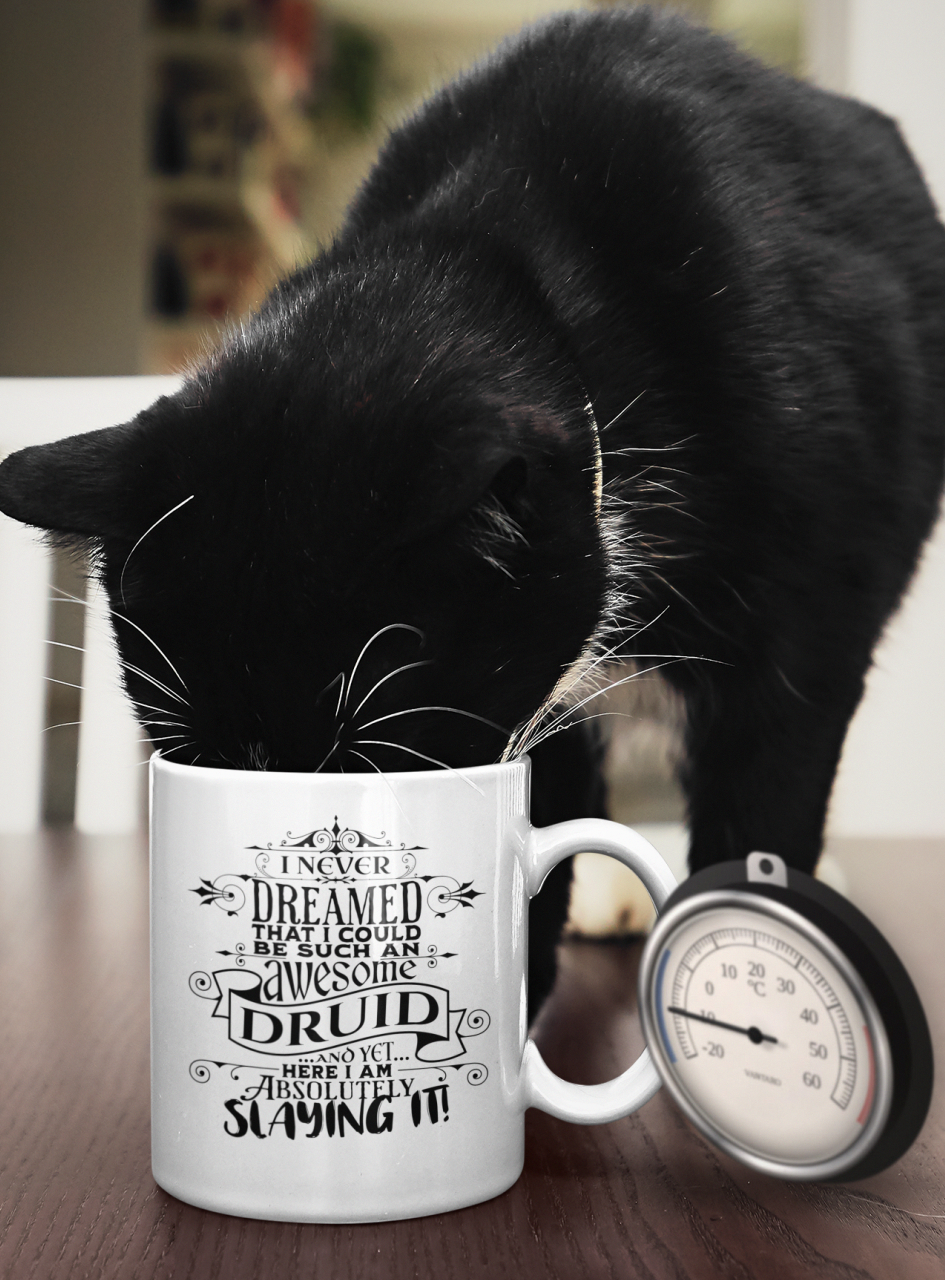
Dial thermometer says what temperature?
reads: -10 °C
